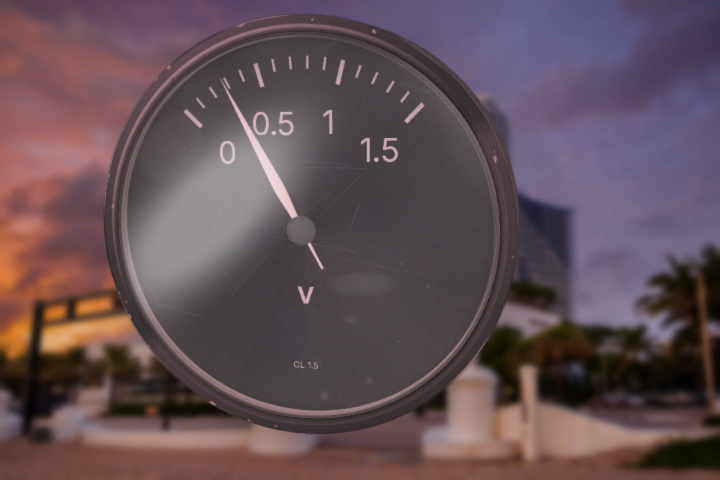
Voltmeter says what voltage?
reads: 0.3 V
